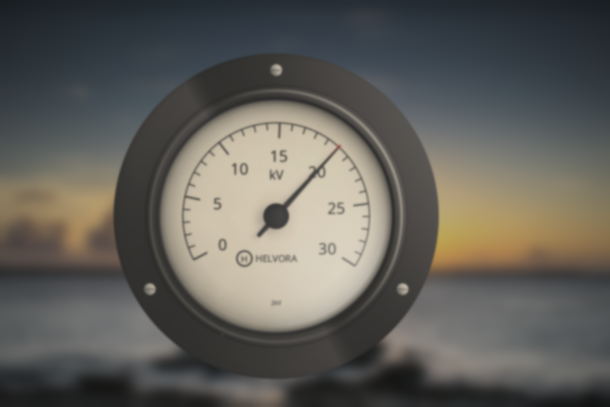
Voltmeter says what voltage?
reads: 20 kV
